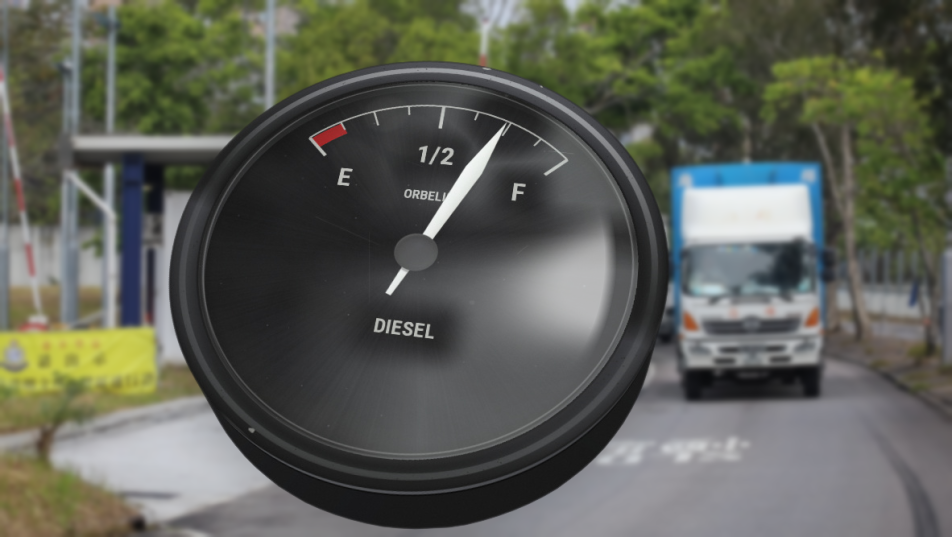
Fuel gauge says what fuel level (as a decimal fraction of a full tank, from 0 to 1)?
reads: 0.75
